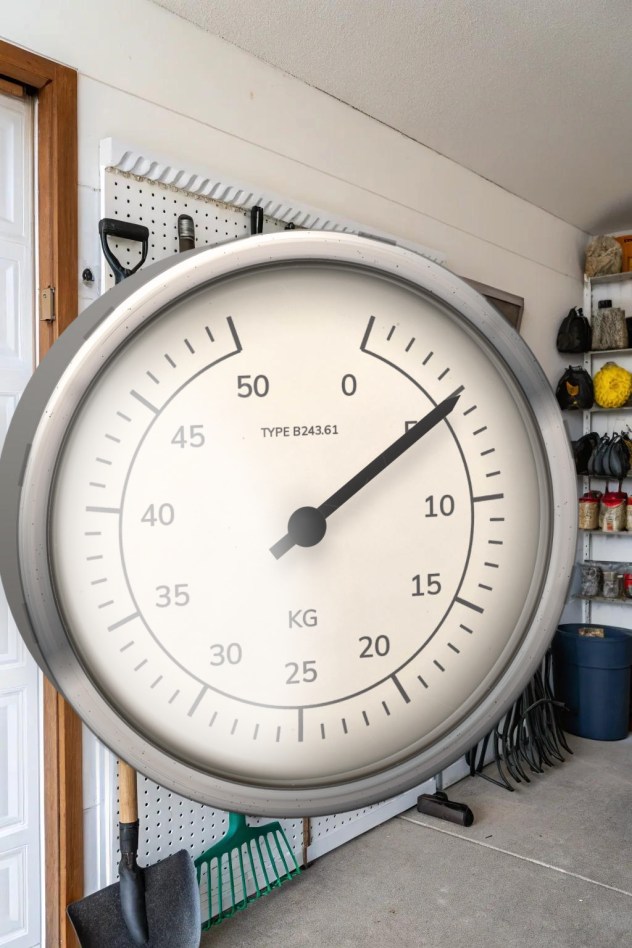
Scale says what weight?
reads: 5 kg
